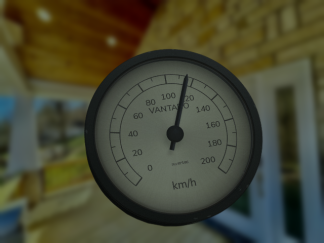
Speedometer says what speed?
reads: 115 km/h
